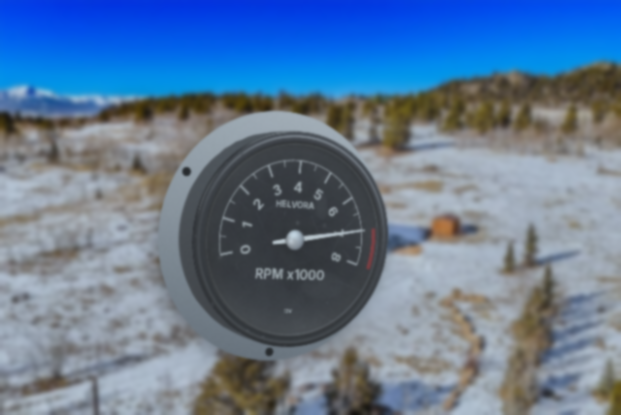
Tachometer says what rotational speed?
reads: 7000 rpm
